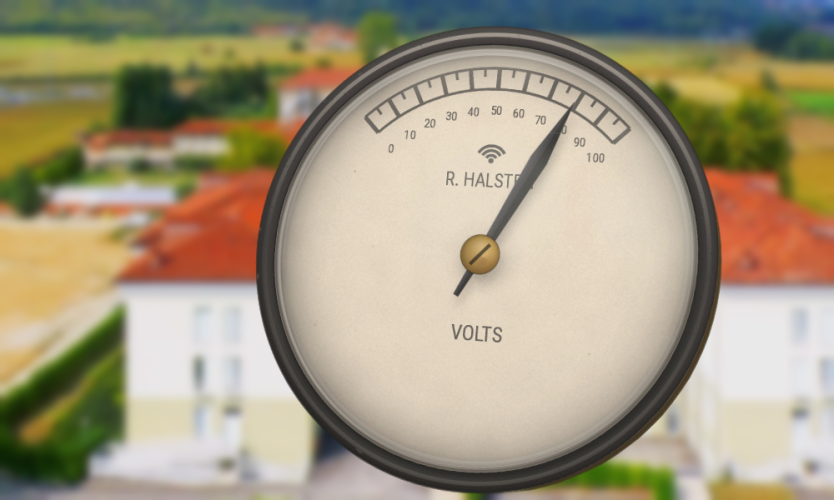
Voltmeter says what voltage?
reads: 80 V
